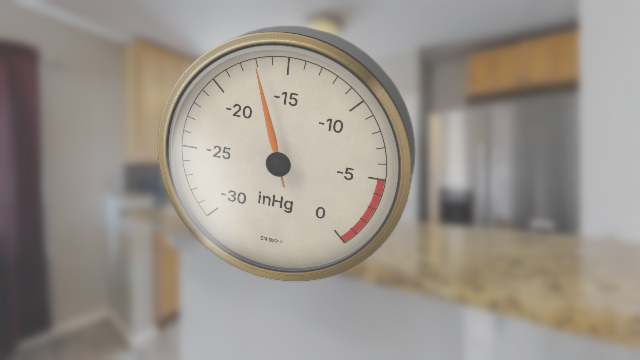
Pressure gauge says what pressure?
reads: -17 inHg
